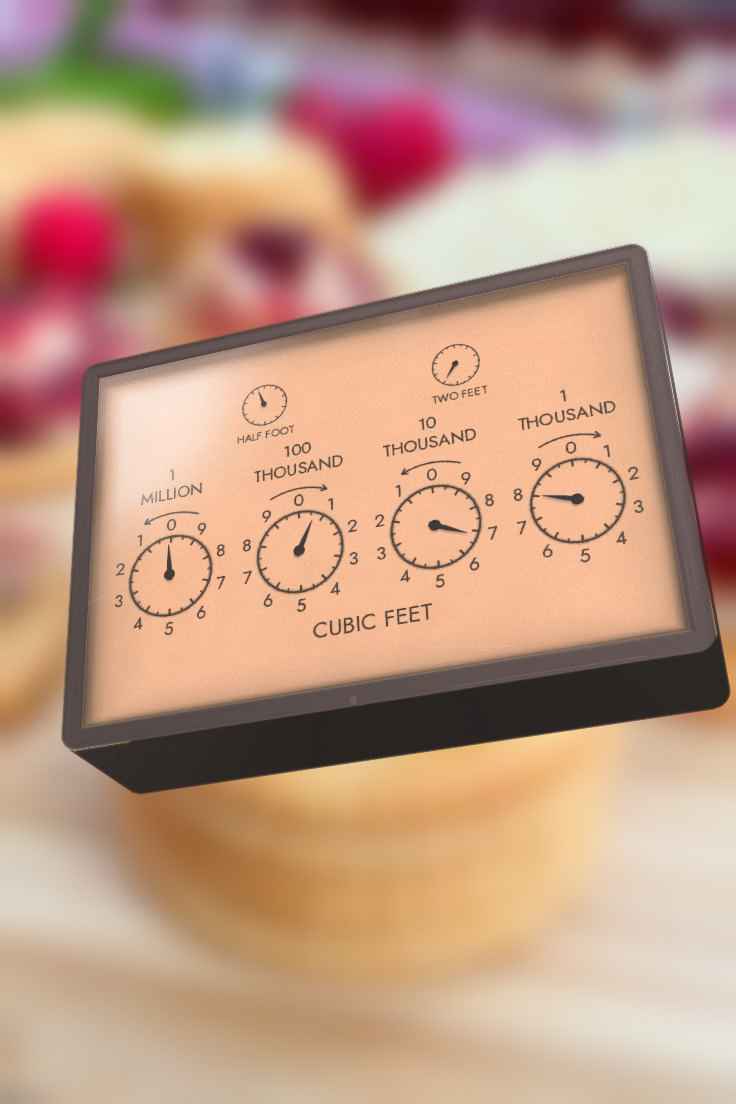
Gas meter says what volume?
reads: 6800 ft³
